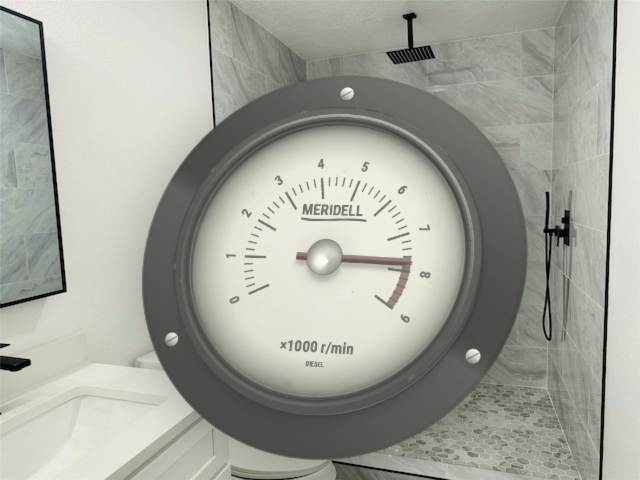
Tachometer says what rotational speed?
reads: 7800 rpm
